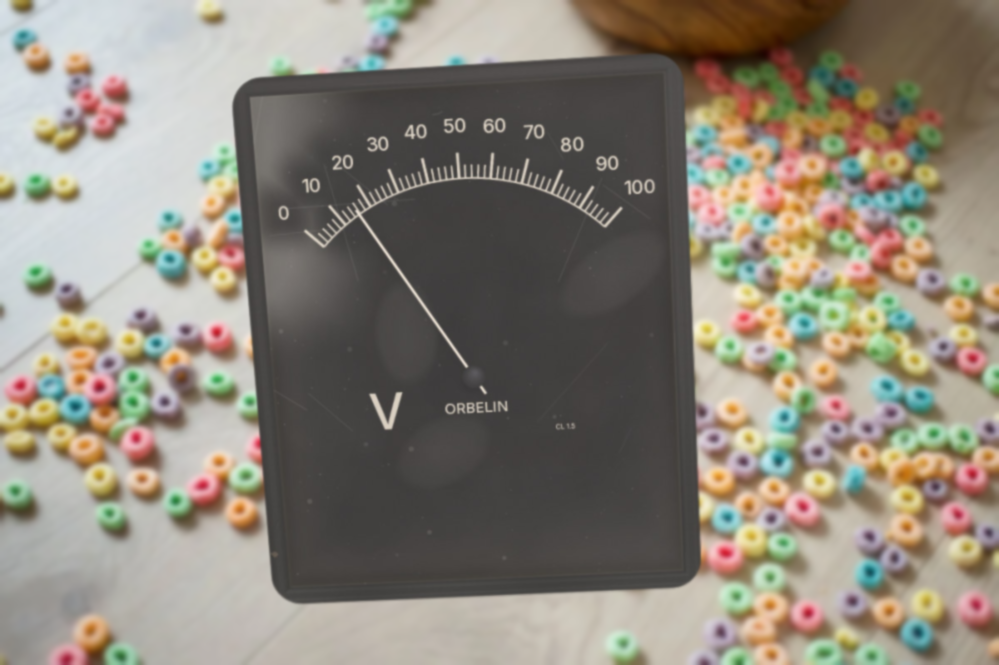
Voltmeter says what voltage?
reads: 16 V
